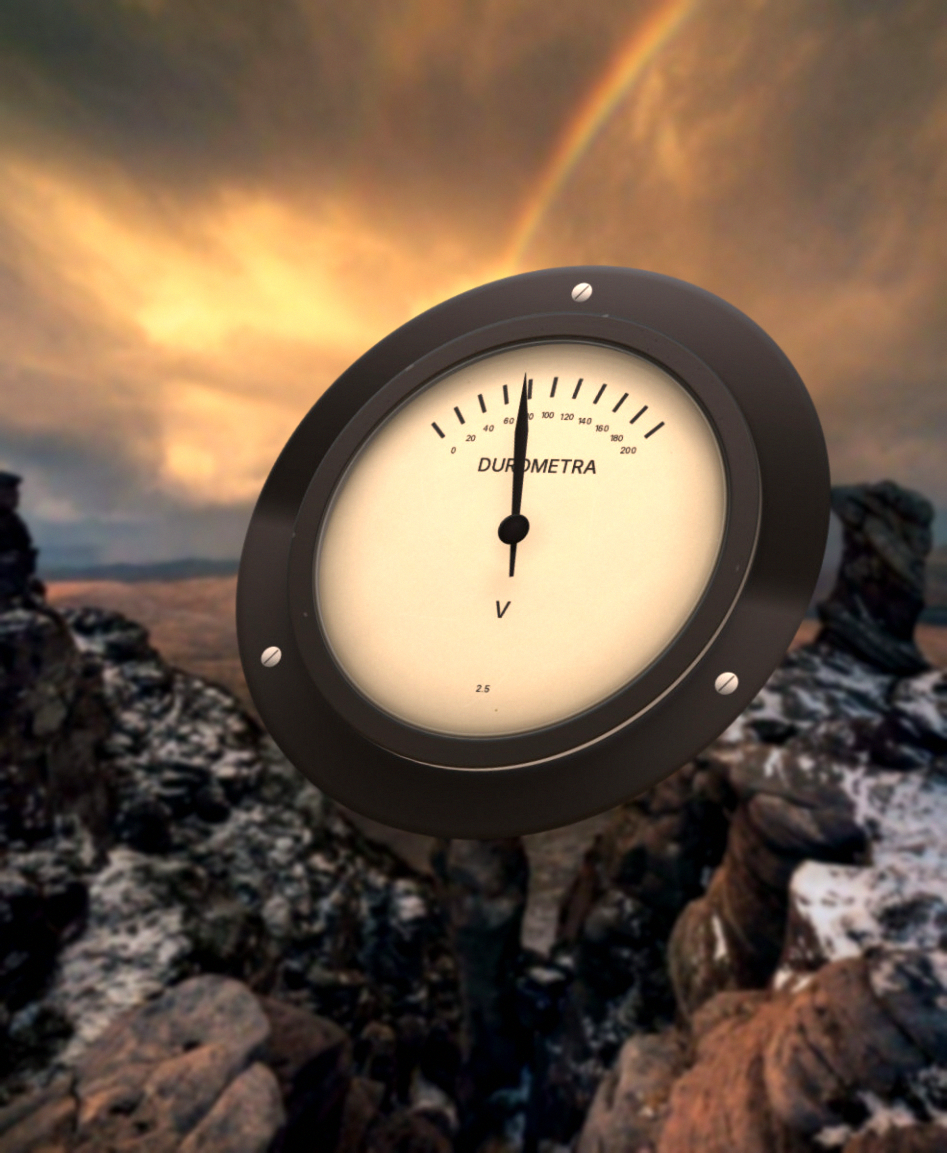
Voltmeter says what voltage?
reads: 80 V
